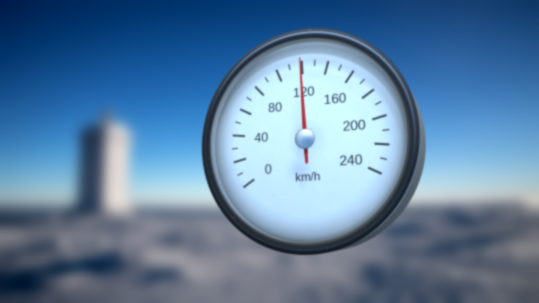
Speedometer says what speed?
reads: 120 km/h
